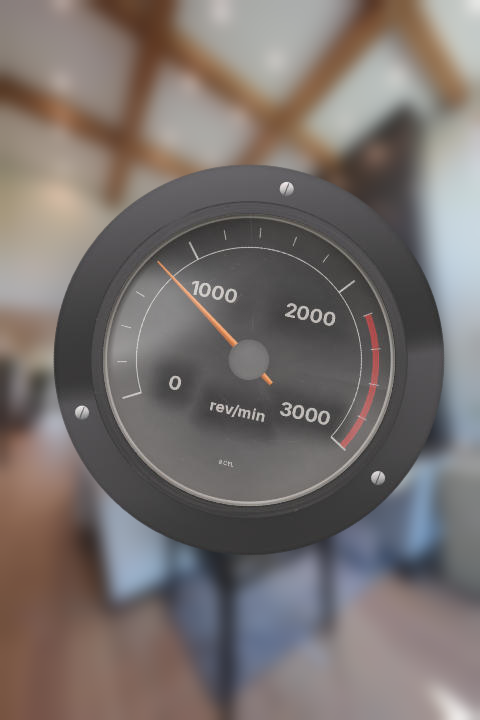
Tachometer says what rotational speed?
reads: 800 rpm
